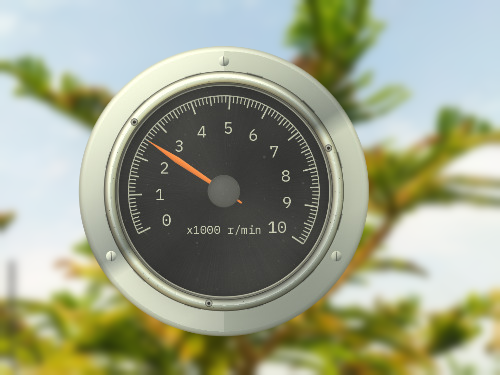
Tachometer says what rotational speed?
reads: 2500 rpm
